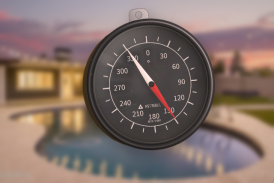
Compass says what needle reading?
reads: 150 °
